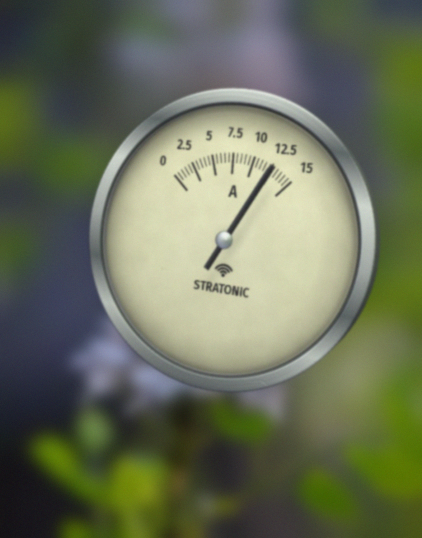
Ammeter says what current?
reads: 12.5 A
